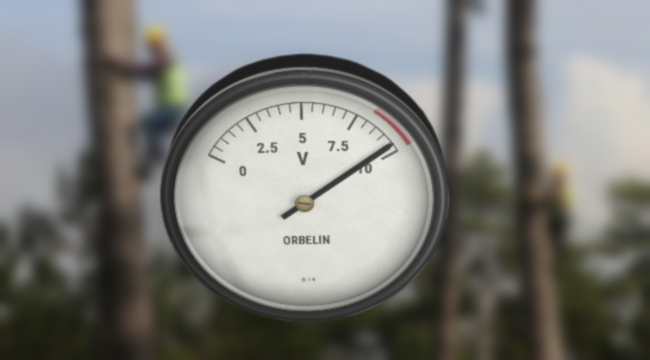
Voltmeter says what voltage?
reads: 9.5 V
